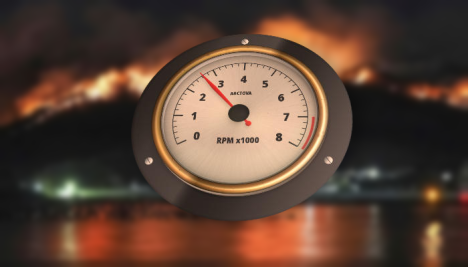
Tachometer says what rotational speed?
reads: 2600 rpm
